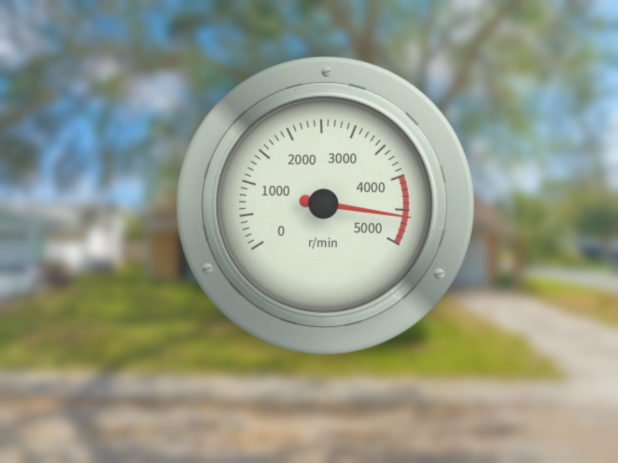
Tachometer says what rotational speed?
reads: 4600 rpm
